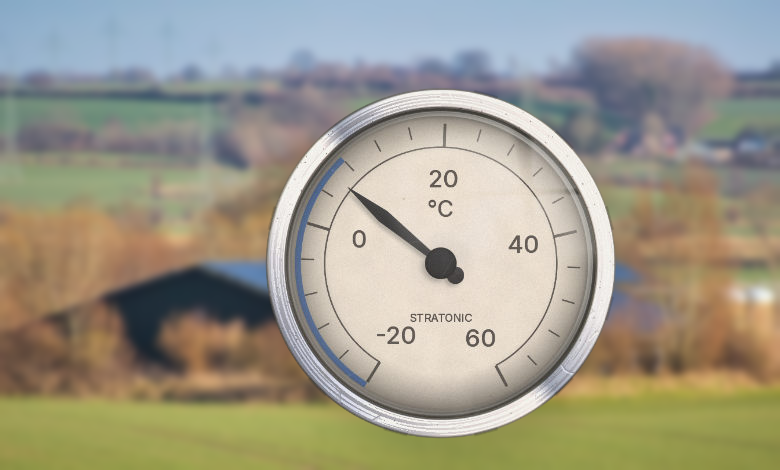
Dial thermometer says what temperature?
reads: 6 °C
